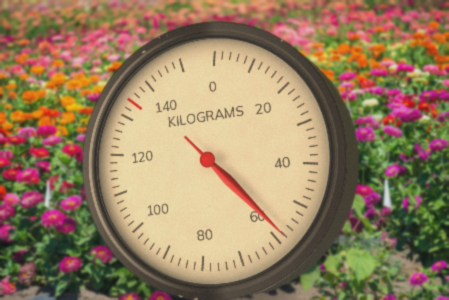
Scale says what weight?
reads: 58 kg
